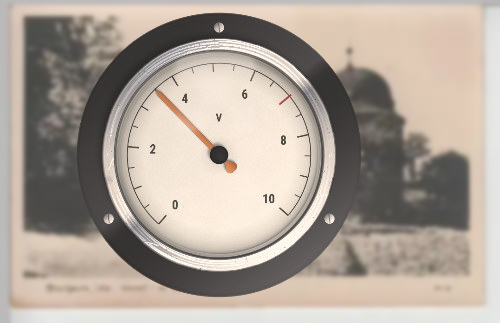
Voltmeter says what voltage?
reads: 3.5 V
